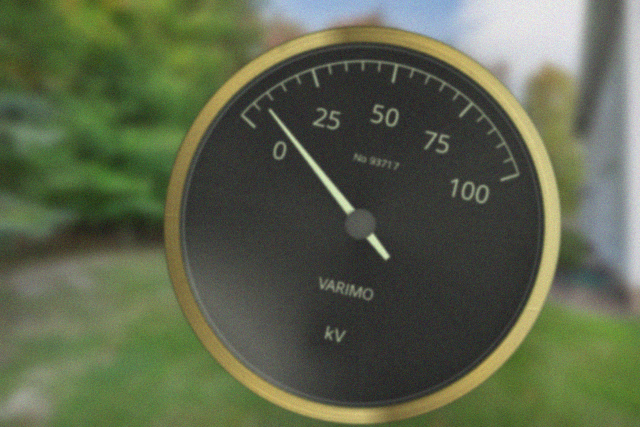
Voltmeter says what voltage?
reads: 7.5 kV
